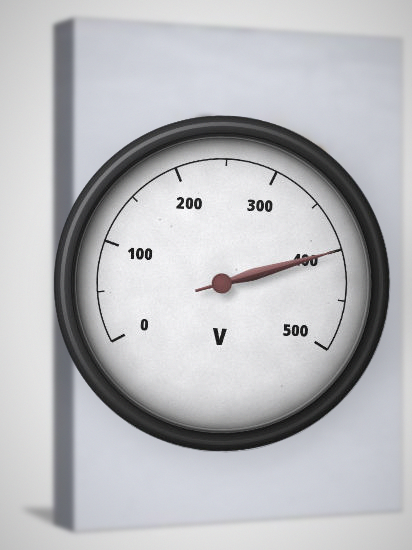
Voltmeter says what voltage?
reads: 400 V
